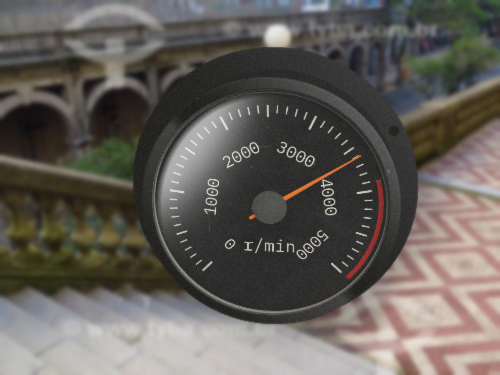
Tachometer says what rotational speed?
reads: 3600 rpm
